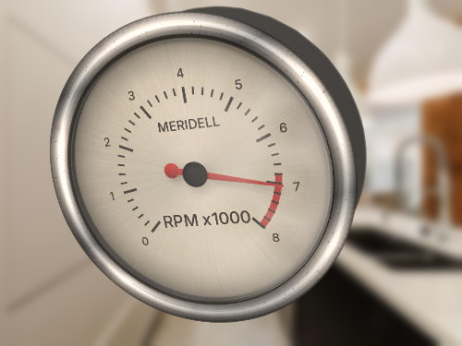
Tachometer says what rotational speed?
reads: 7000 rpm
